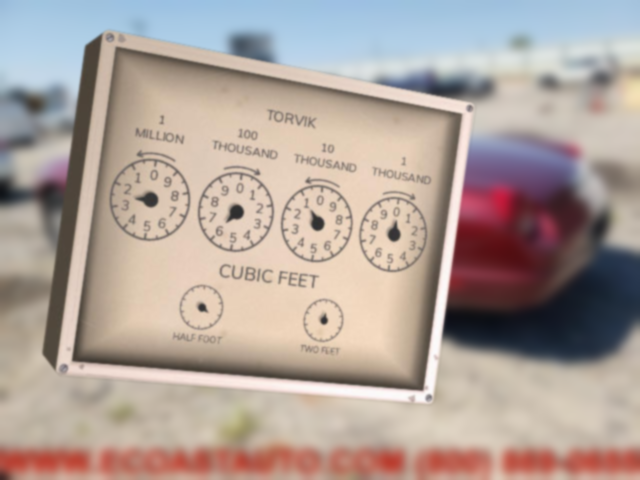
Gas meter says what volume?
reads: 261000 ft³
